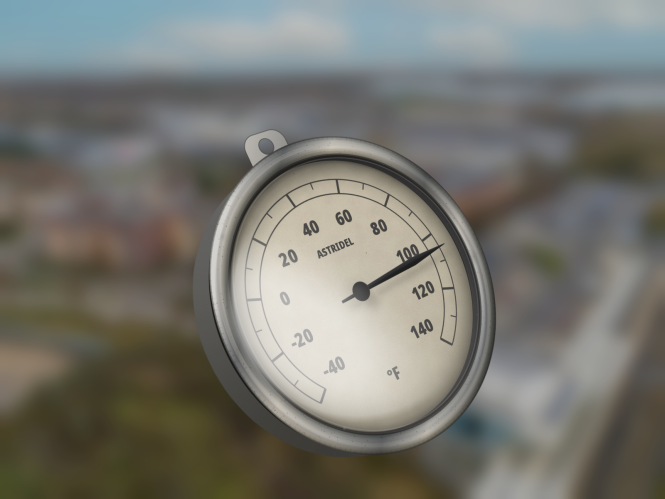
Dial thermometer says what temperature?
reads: 105 °F
